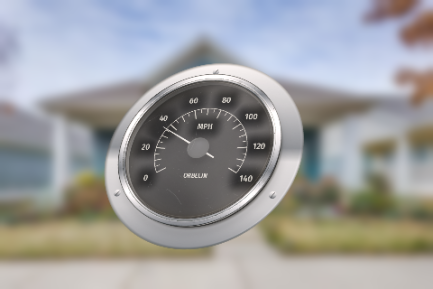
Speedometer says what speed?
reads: 35 mph
